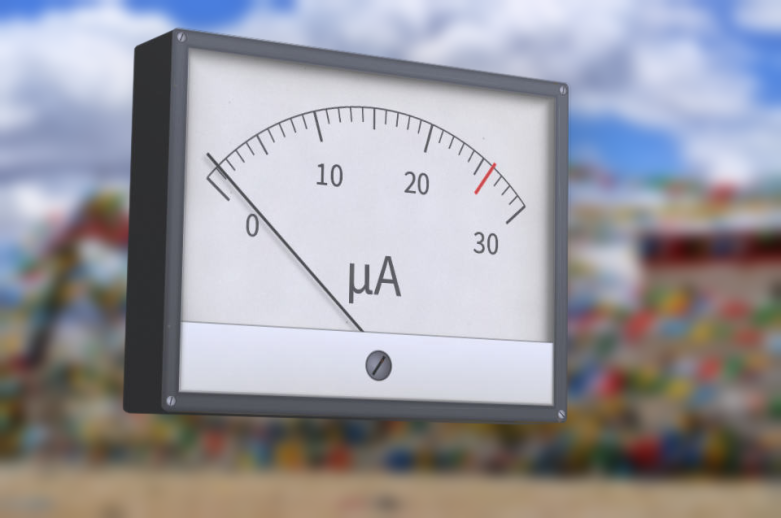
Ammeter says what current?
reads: 1 µA
